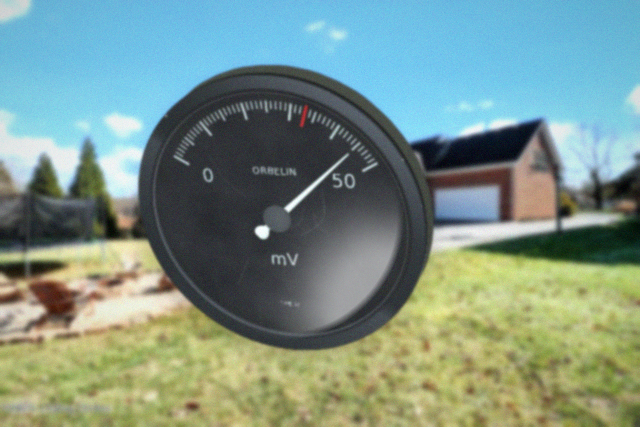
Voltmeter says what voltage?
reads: 45 mV
